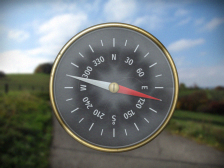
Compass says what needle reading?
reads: 105 °
